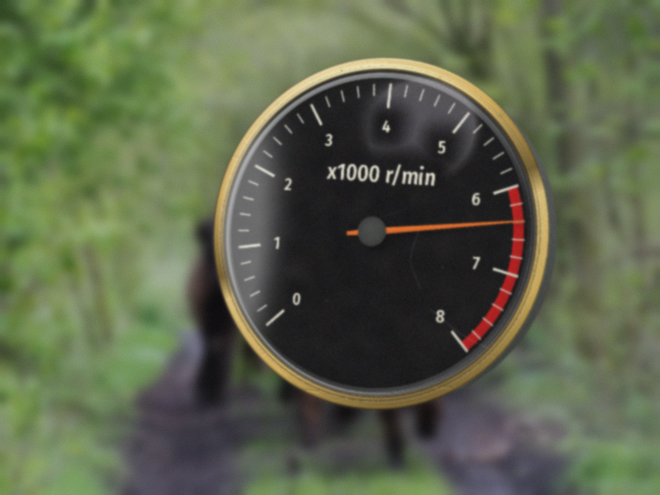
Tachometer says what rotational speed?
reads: 6400 rpm
